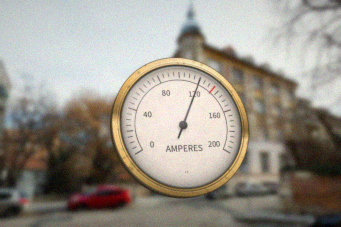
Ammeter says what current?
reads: 120 A
